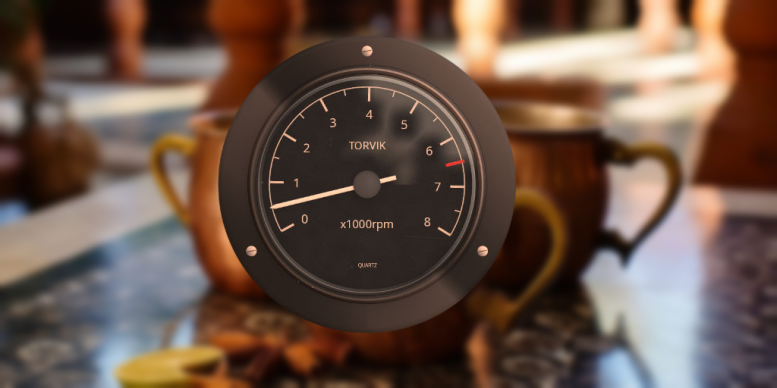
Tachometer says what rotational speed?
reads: 500 rpm
